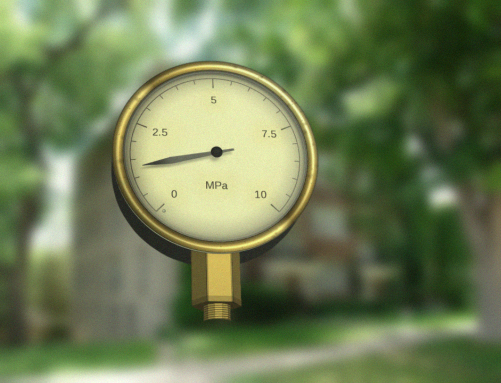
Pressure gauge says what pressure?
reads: 1.25 MPa
